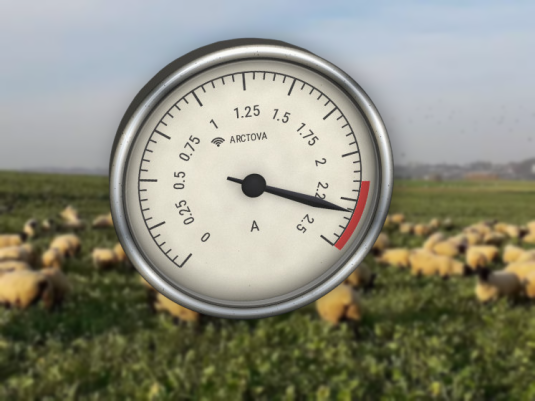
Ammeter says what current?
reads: 2.3 A
